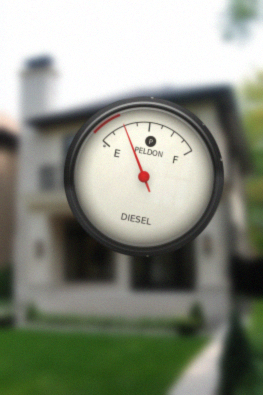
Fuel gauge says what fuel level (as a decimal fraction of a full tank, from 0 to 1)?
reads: 0.25
